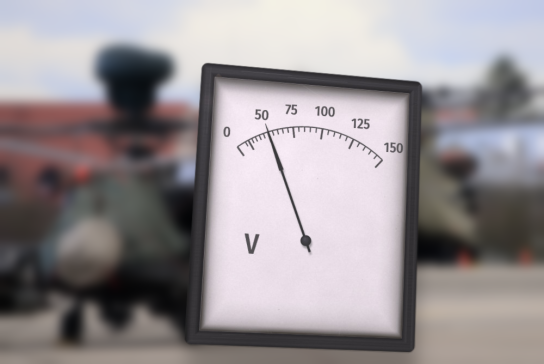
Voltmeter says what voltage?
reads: 50 V
